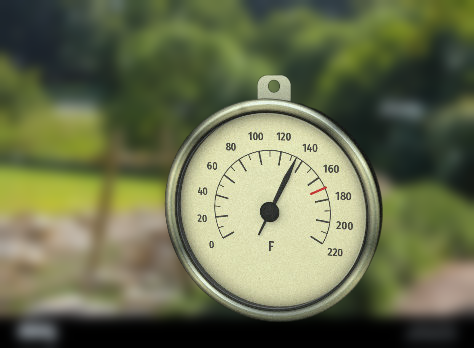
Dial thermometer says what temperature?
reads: 135 °F
